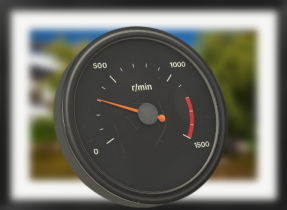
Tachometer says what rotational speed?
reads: 300 rpm
